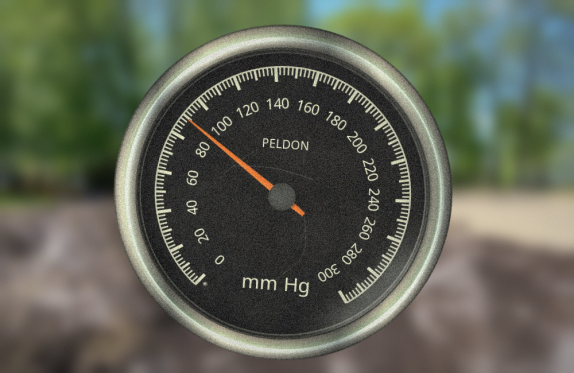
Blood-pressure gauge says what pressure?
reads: 90 mmHg
